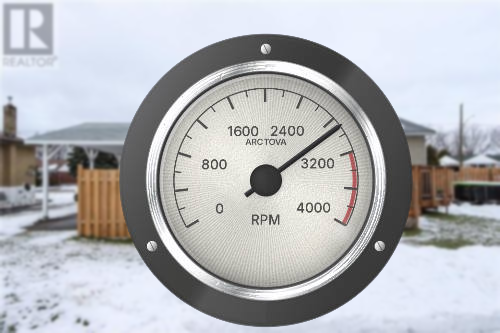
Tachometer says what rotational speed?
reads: 2900 rpm
